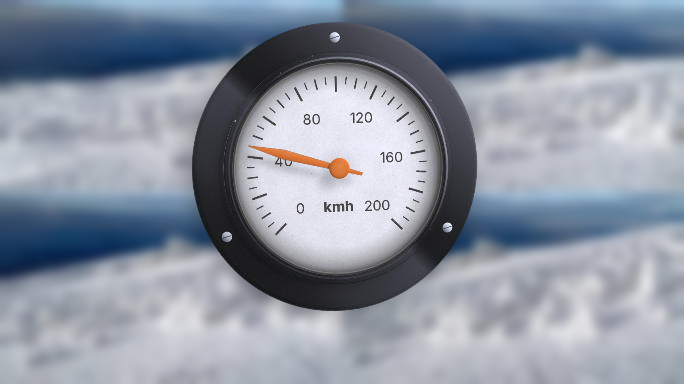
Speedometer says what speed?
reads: 45 km/h
